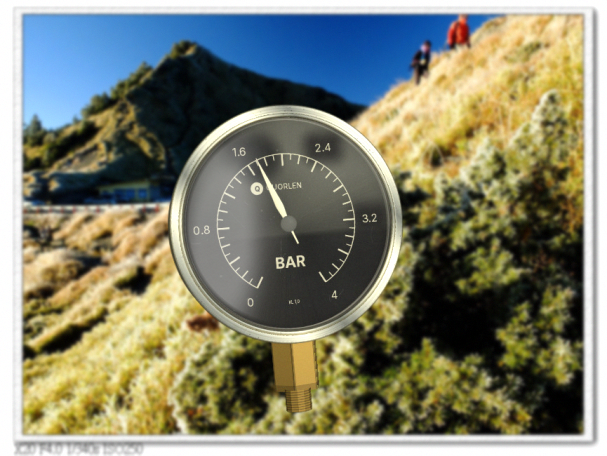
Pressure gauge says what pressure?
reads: 1.7 bar
